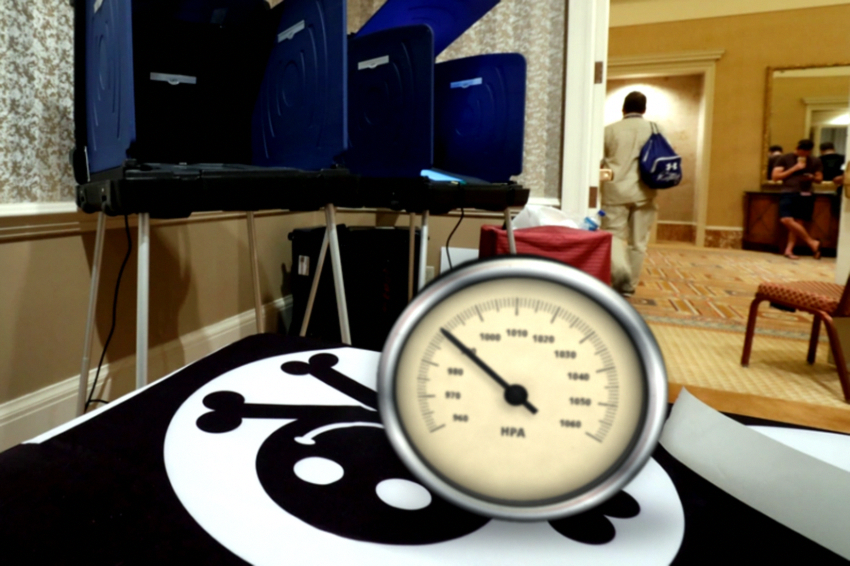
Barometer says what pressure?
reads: 990 hPa
